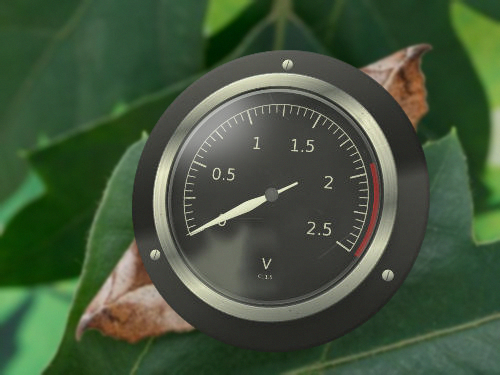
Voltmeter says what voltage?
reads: 0 V
